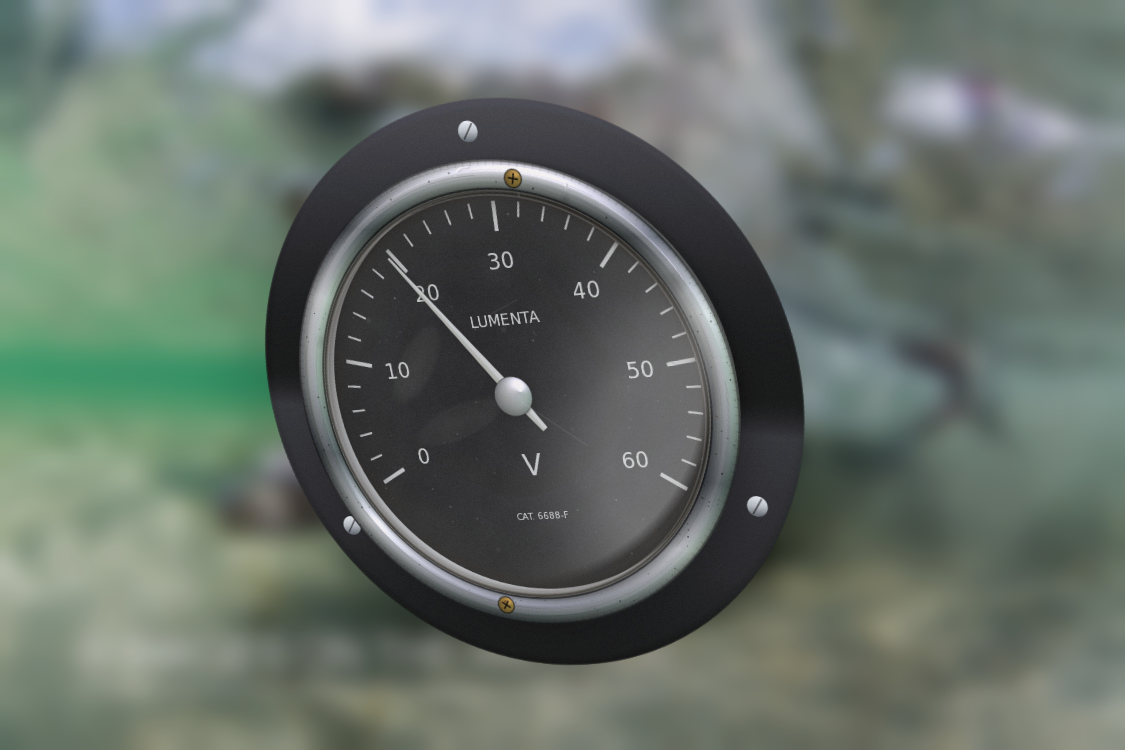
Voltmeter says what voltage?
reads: 20 V
